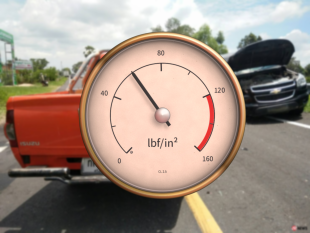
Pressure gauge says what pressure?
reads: 60 psi
